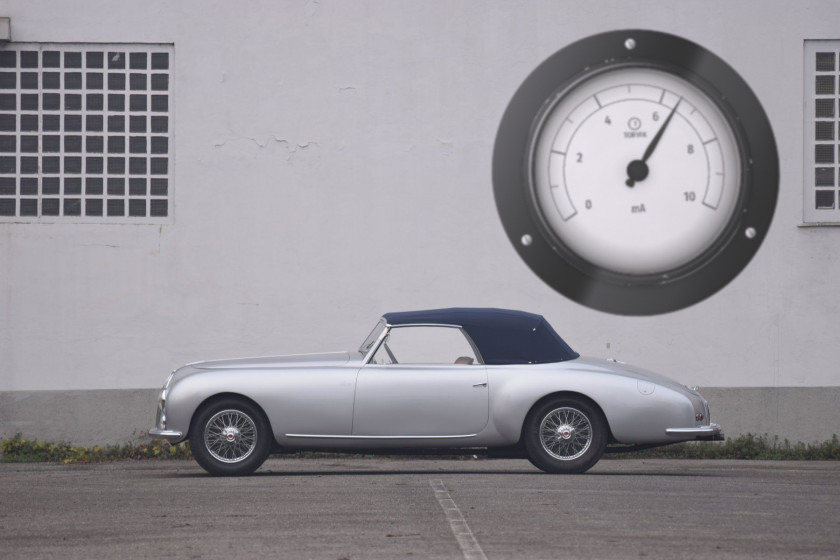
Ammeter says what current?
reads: 6.5 mA
